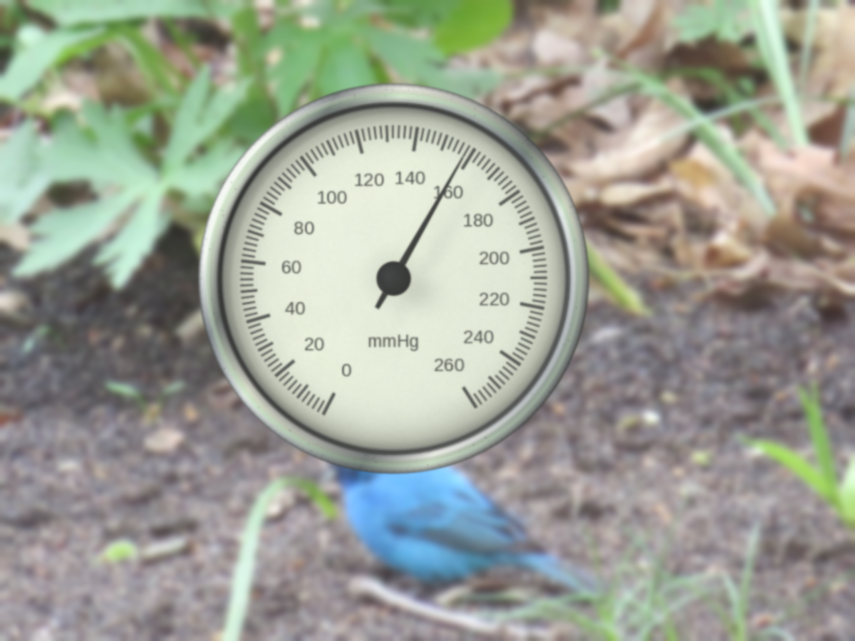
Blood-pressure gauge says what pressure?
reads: 158 mmHg
